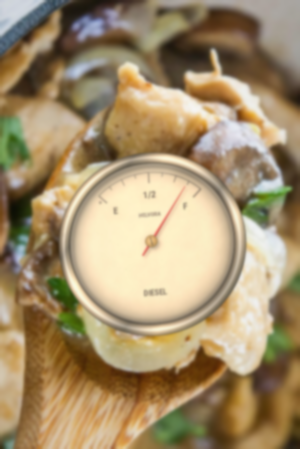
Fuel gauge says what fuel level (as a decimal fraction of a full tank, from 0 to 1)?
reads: 0.875
